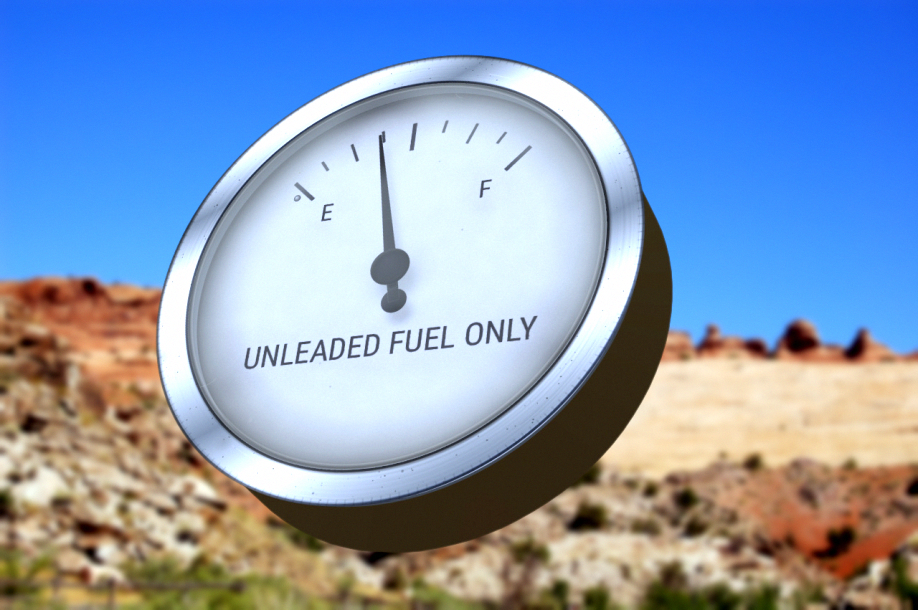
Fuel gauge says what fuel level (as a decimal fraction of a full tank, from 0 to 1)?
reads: 0.375
